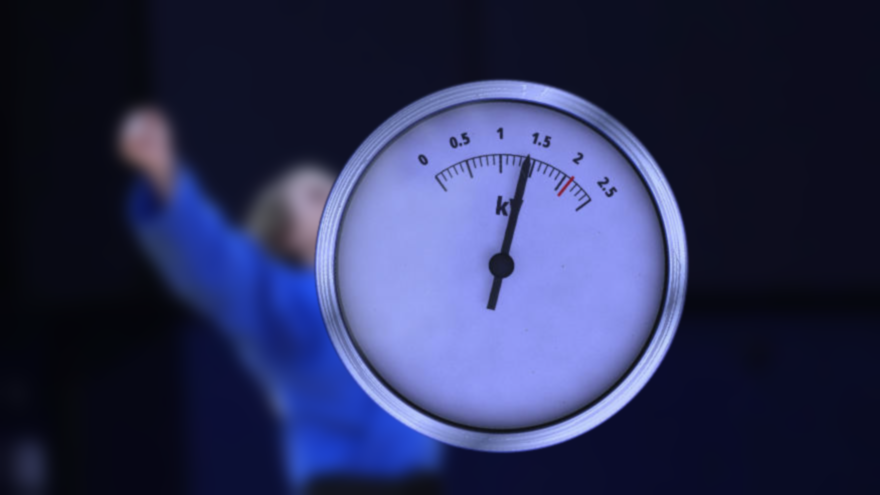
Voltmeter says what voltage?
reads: 1.4 kV
